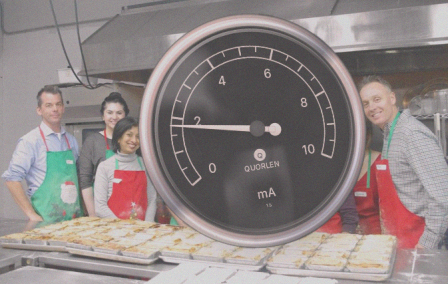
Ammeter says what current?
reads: 1.75 mA
